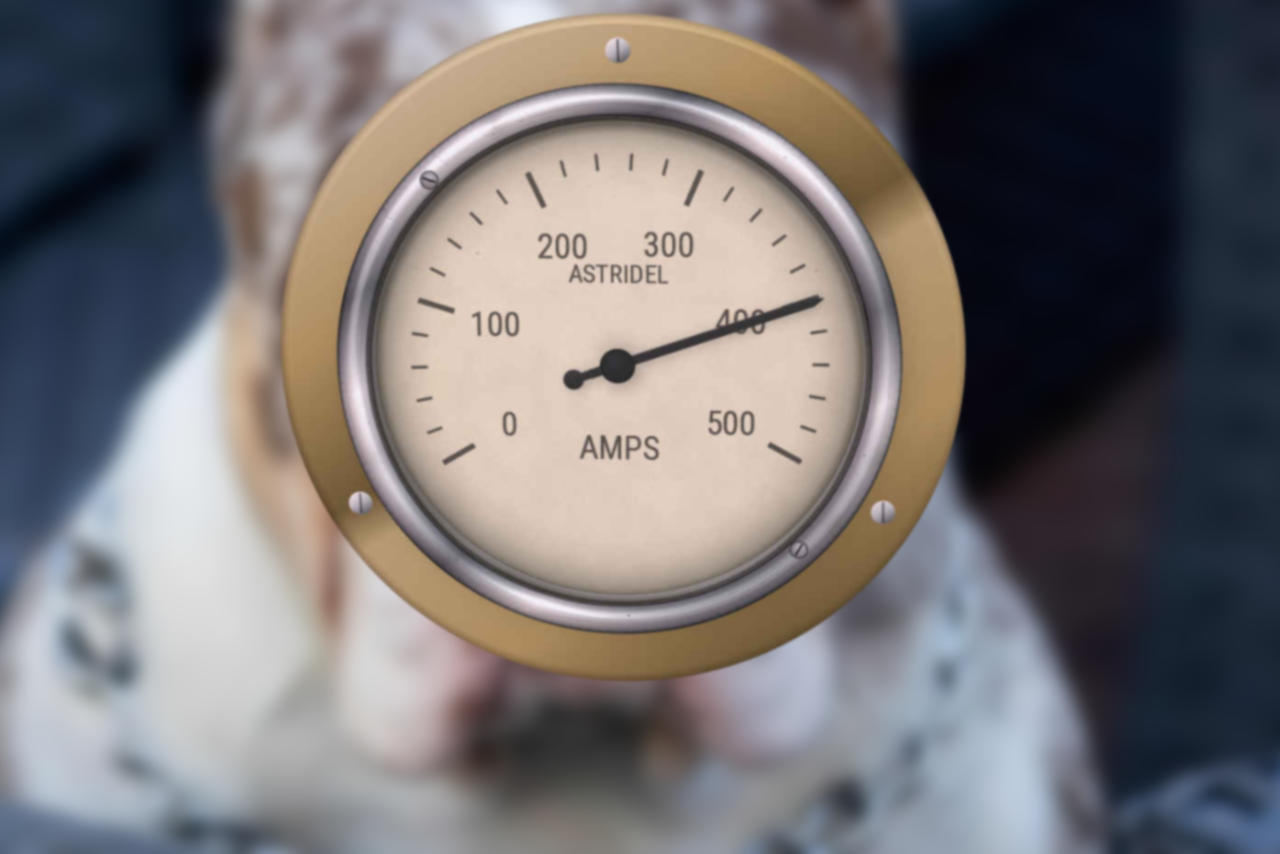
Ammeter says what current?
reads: 400 A
